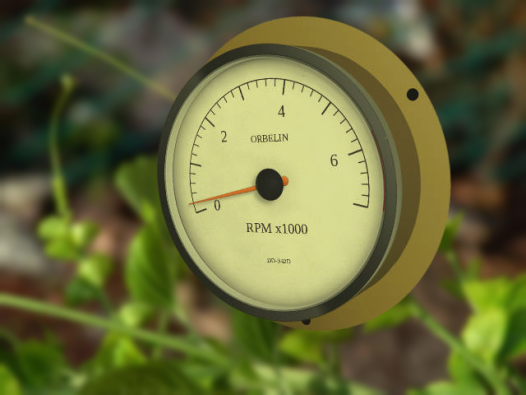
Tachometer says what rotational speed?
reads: 200 rpm
